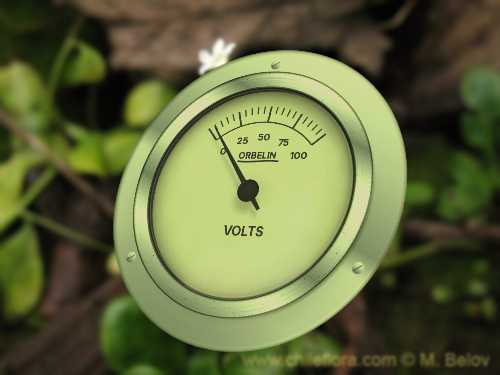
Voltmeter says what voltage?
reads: 5 V
